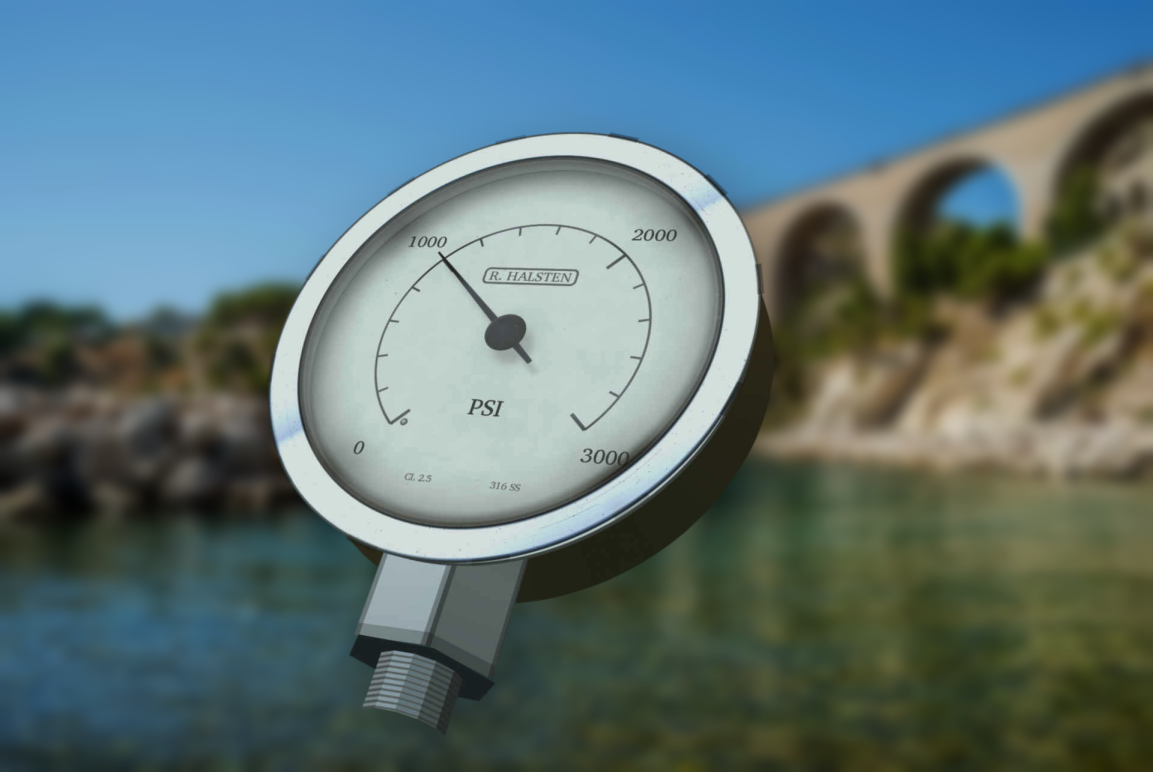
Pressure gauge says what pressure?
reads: 1000 psi
